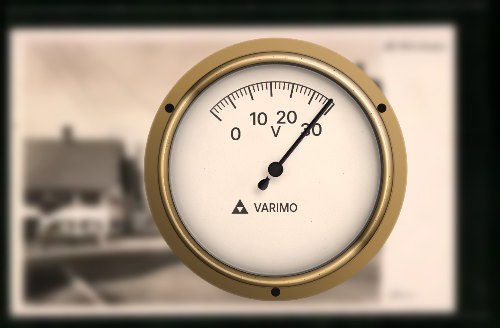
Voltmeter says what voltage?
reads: 29 V
